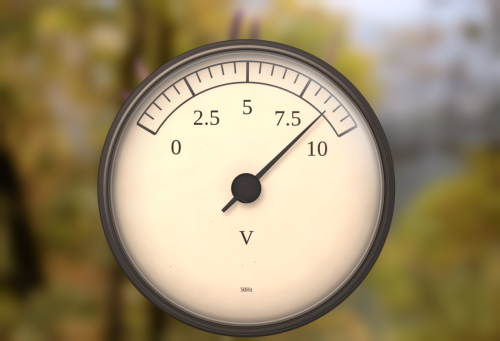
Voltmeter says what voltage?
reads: 8.75 V
